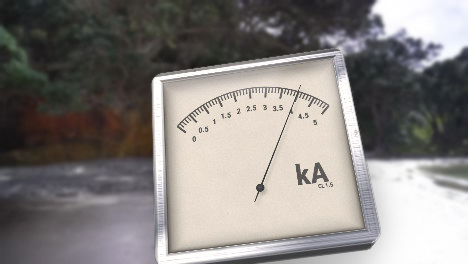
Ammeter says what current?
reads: 4 kA
